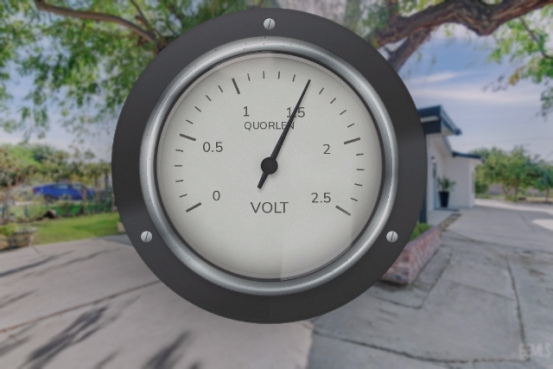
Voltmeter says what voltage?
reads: 1.5 V
